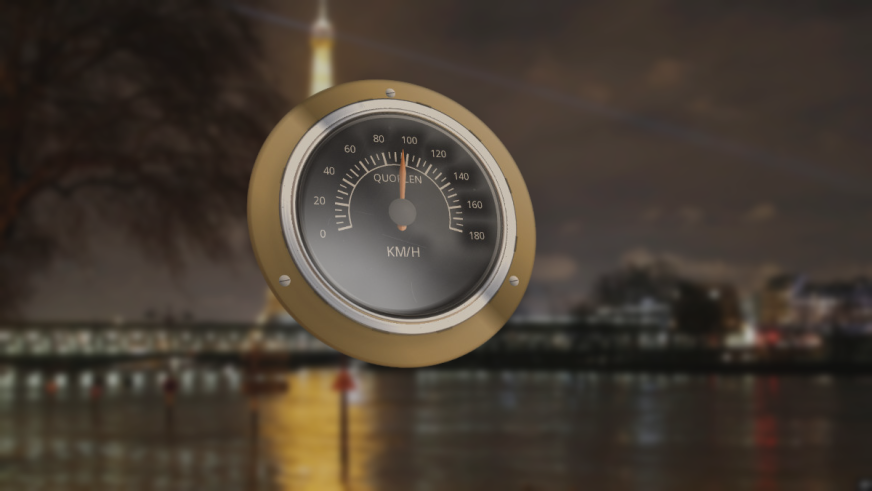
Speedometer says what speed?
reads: 95 km/h
